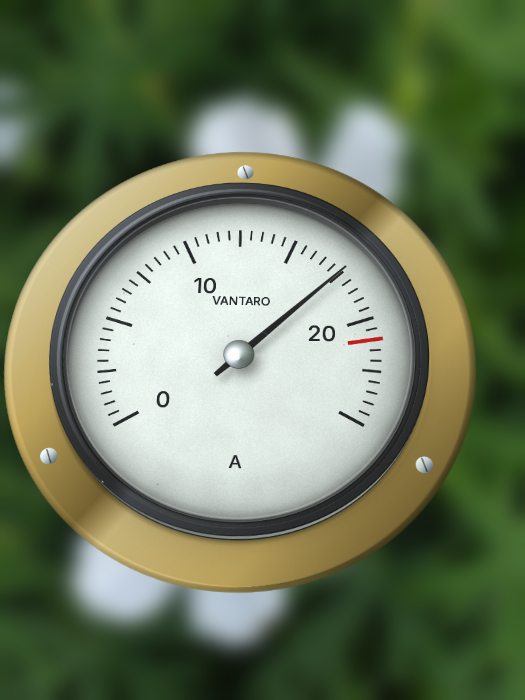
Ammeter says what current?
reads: 17.5 A
